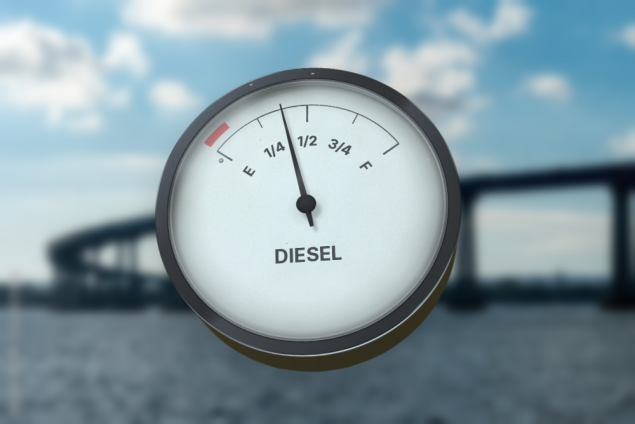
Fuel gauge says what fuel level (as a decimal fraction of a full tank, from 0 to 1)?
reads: 0.375
